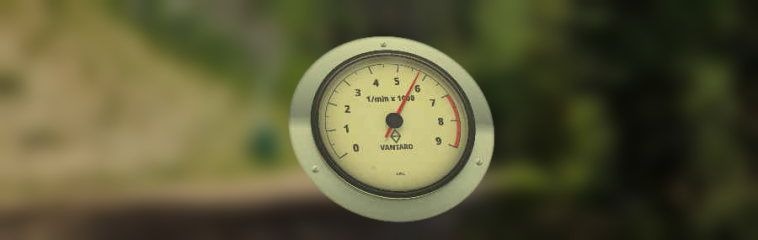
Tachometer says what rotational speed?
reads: 5750 rpm
